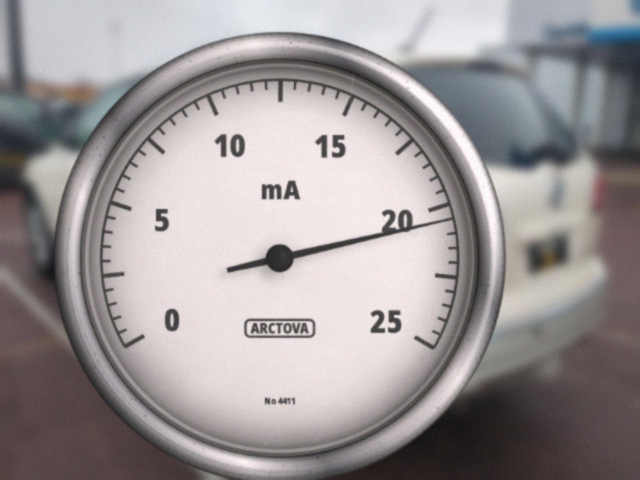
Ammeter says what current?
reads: 20.5 mA
